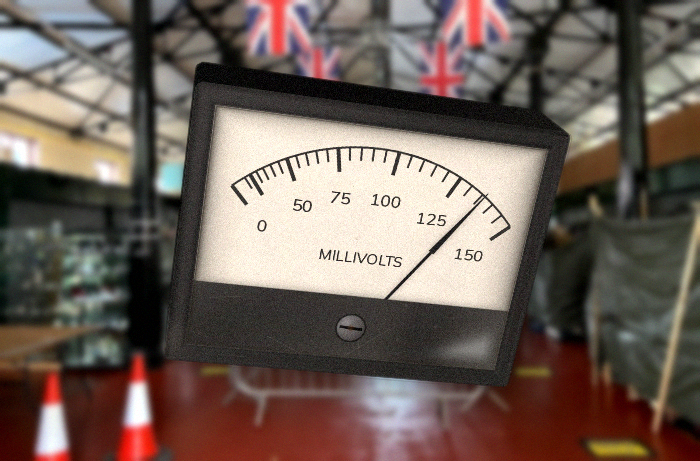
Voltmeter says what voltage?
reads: 135 mV
